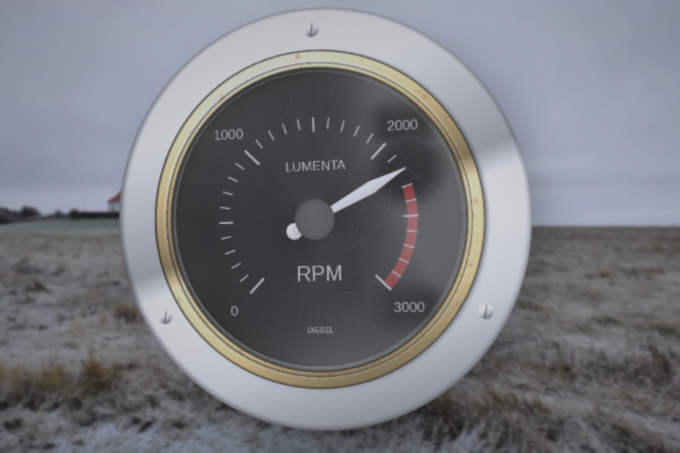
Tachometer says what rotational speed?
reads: 2200 rpm
